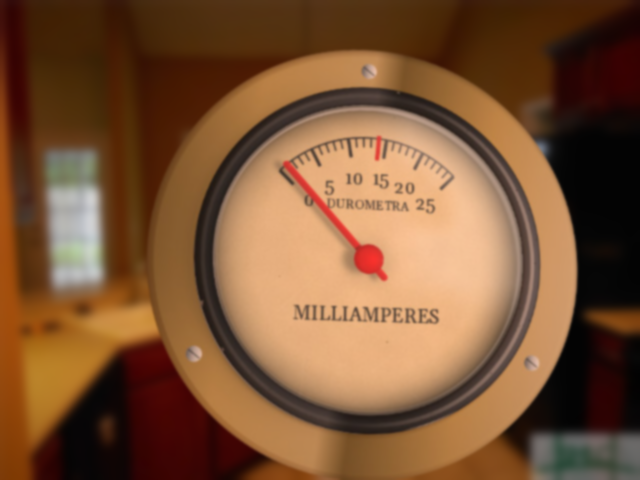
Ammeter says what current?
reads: 1 mA
